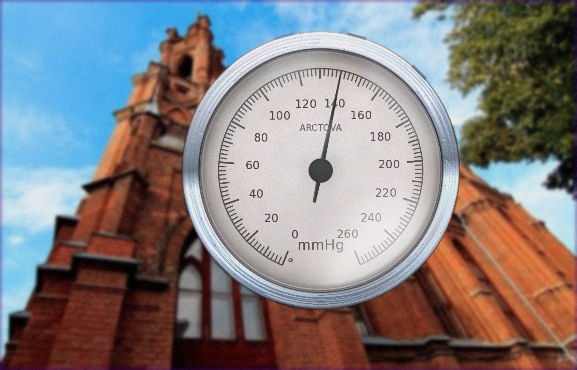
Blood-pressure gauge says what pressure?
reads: 140 mmHg
